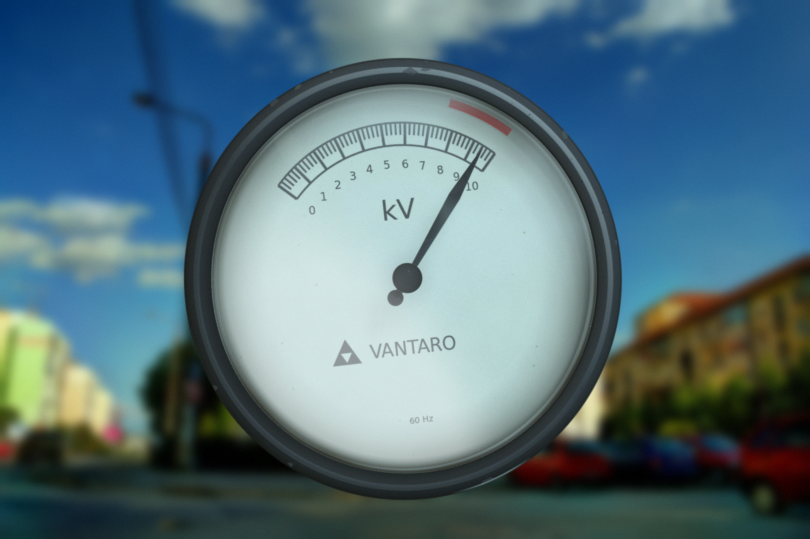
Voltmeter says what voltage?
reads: 9.4 kV
